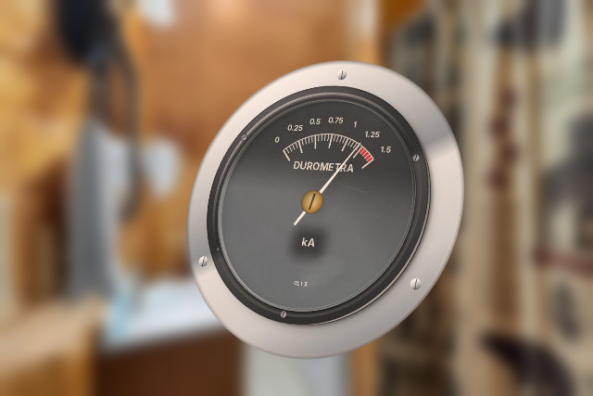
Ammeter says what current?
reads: 1.25 kA
